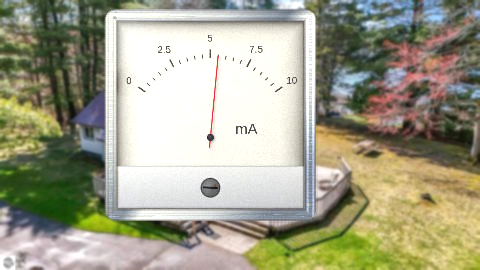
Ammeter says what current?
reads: 5.5 mA
